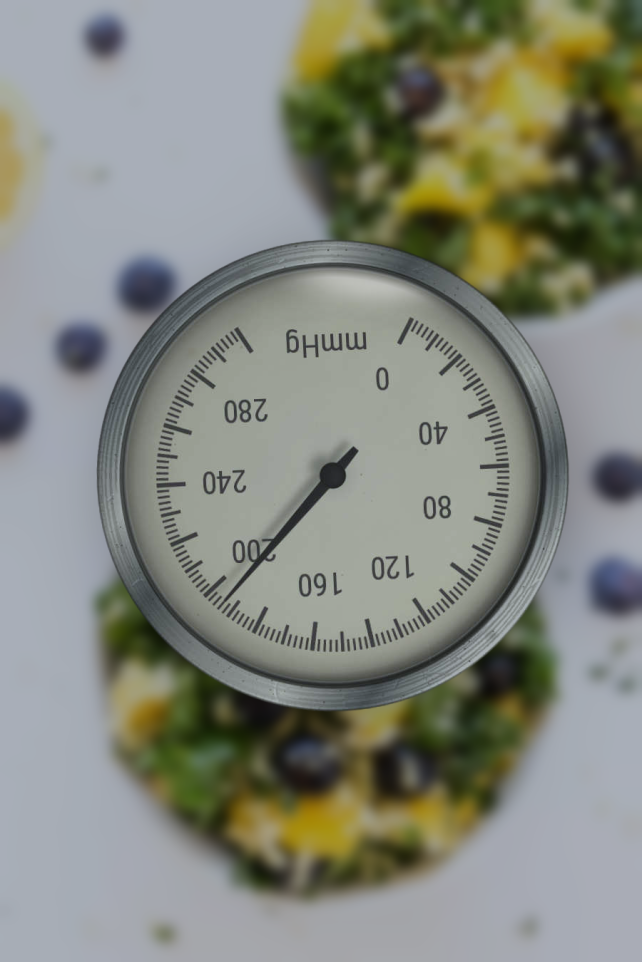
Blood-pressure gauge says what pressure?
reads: 194 mmHg
